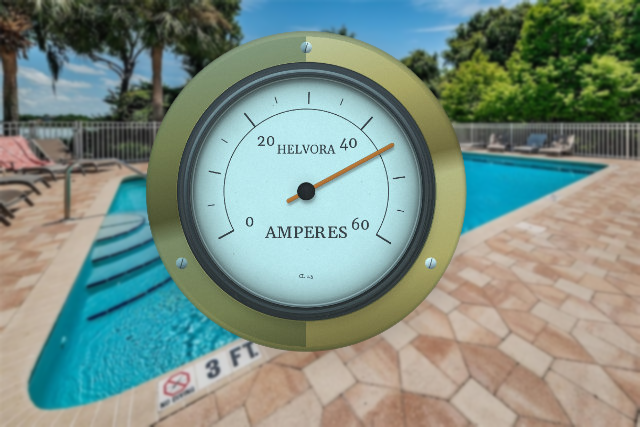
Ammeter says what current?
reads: 45 A
